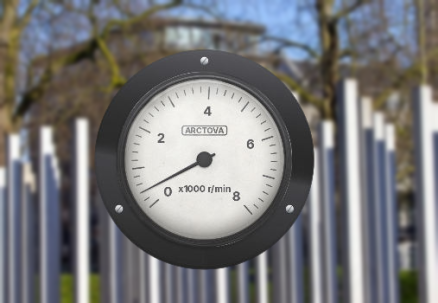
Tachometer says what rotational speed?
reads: 400 rpm
